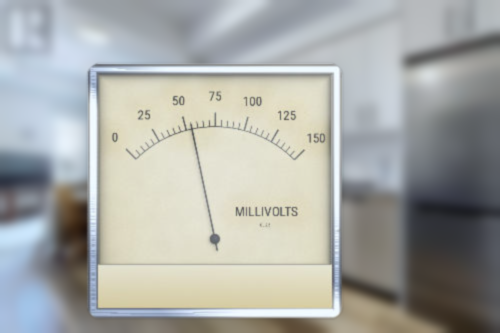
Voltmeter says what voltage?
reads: 55 mV
